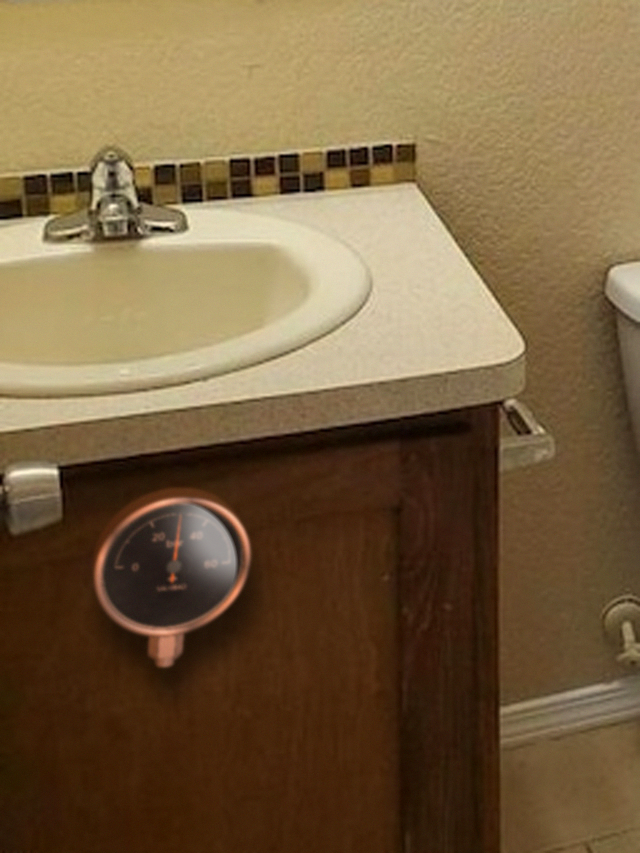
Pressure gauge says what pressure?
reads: 30 bar
